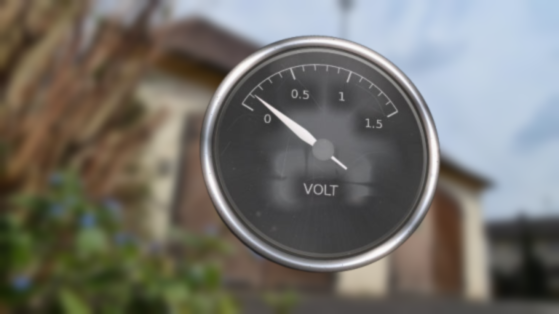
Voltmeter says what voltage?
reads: 0.1 V
